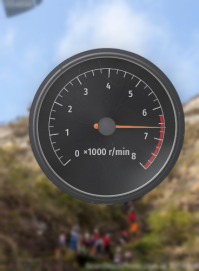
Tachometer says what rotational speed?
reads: 6625 rpm
